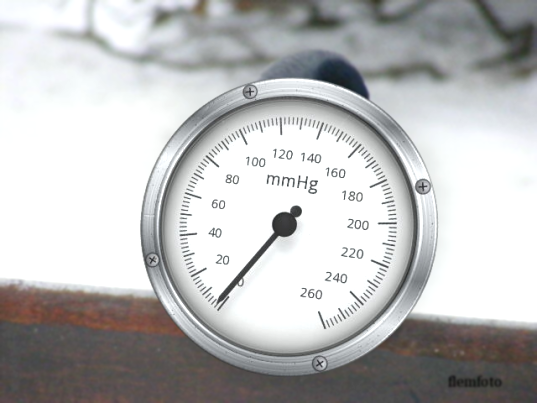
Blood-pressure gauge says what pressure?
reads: 2 mmHg
